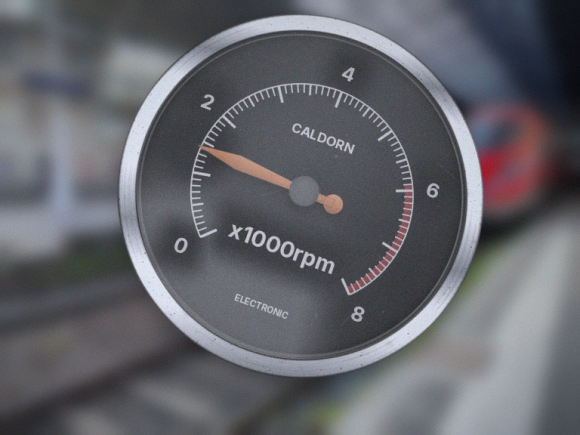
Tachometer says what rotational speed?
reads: 1400 rpm
